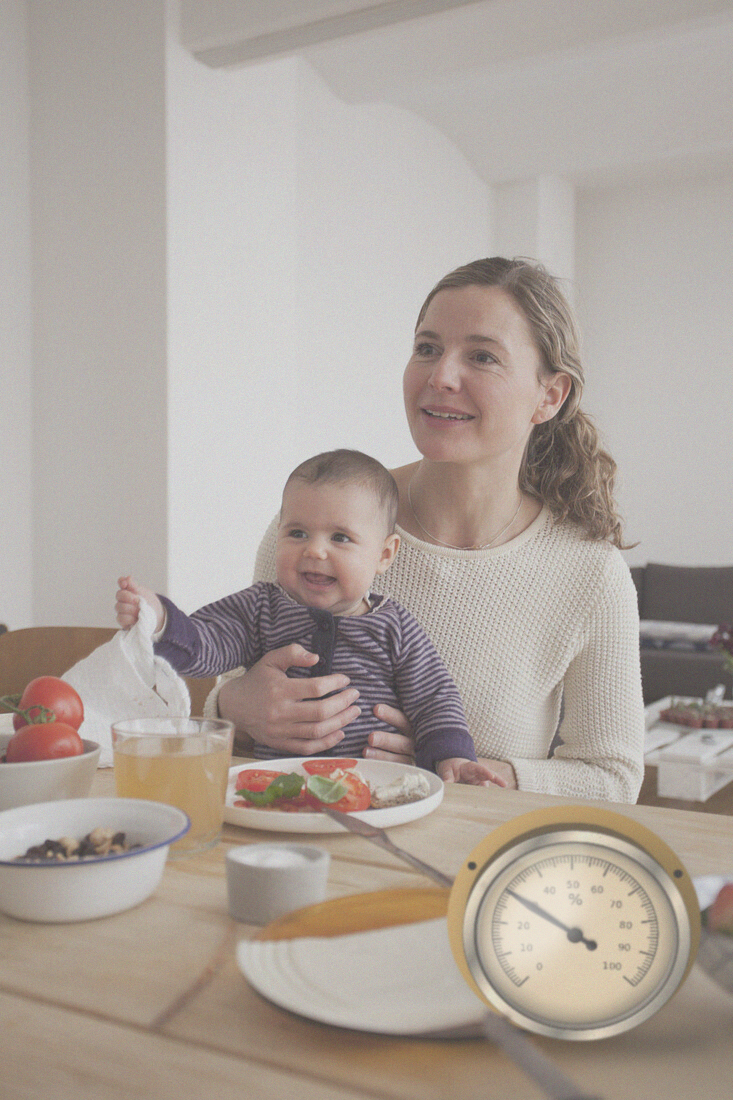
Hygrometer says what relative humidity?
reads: 30 %
